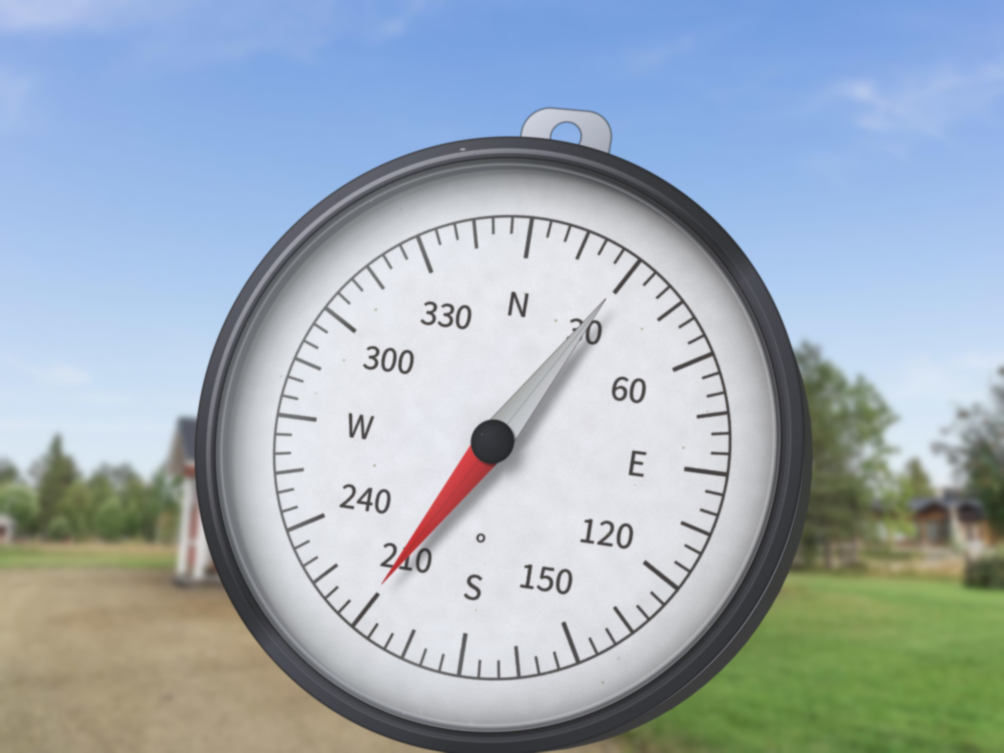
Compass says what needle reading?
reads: 210 °
